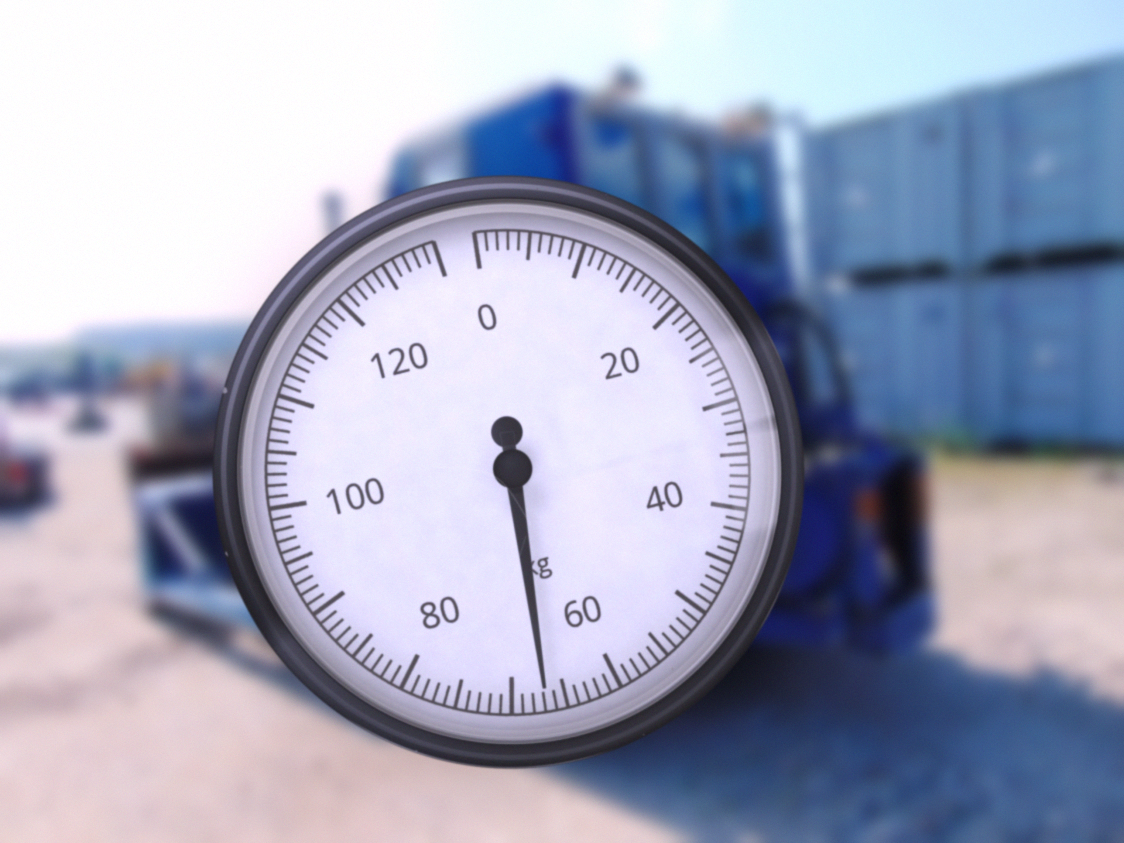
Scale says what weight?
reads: 67 kg
